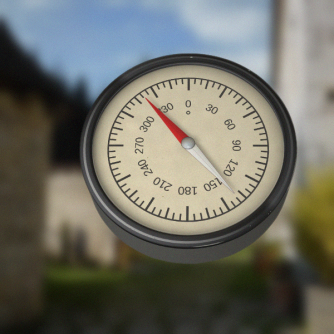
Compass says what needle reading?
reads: 320 °
